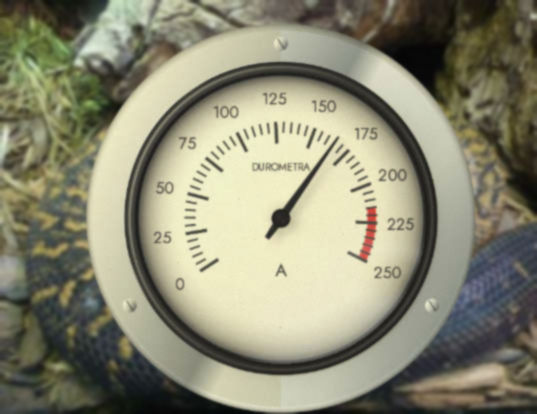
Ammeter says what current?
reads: 165 A
